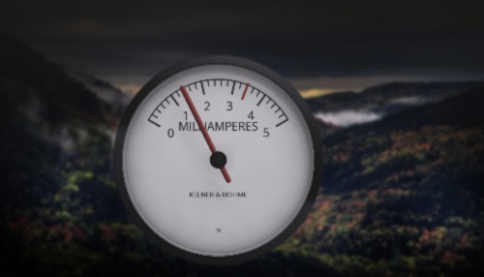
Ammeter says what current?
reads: 1.4 mA
